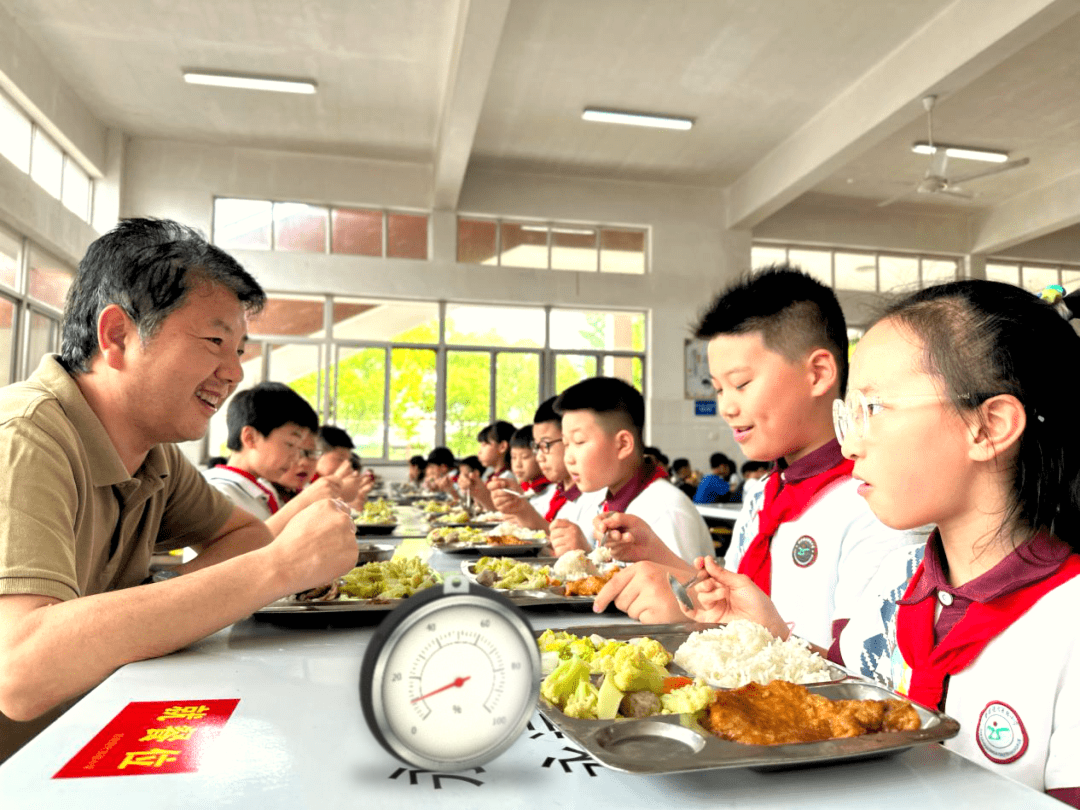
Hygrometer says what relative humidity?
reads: 10 %
